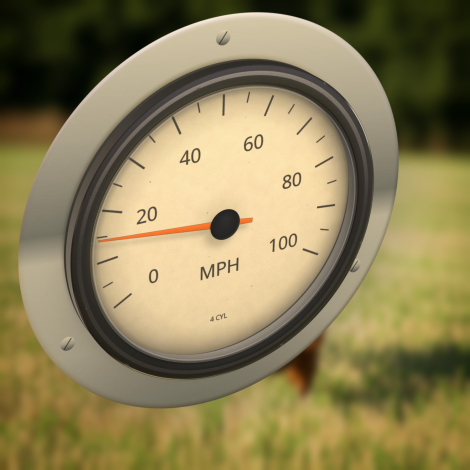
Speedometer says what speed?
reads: 15 mph
